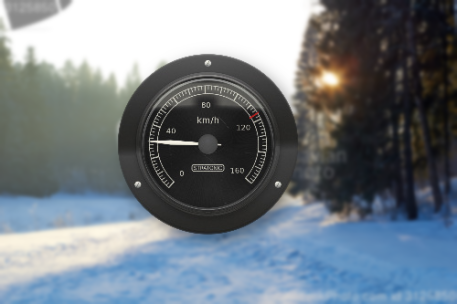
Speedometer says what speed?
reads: 30 km/h
